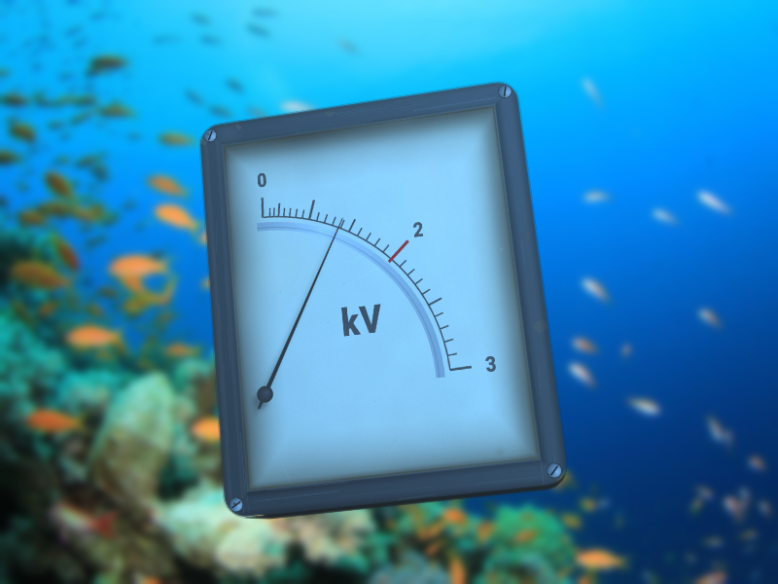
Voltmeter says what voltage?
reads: 1.4 kV
